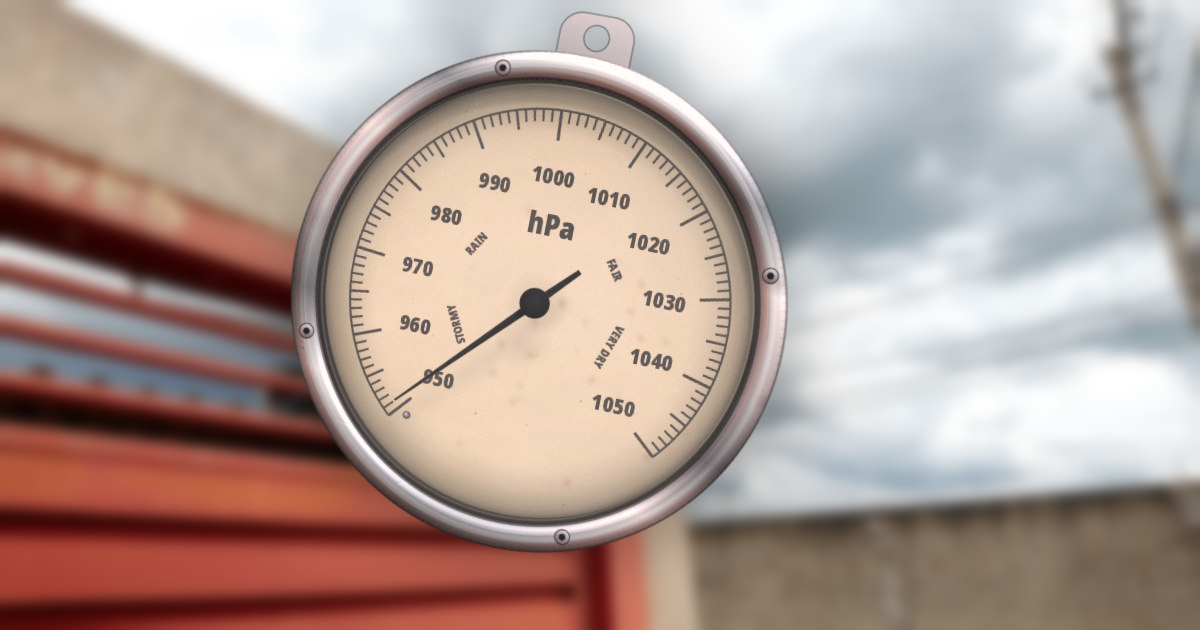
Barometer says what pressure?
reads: 951 hPa
